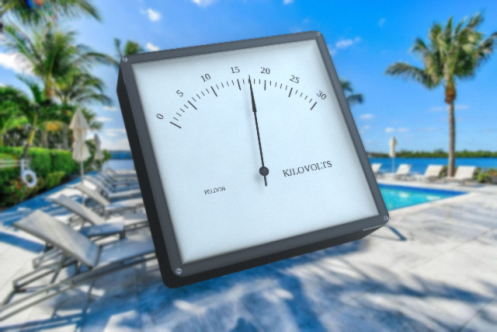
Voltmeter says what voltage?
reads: 17 kV
